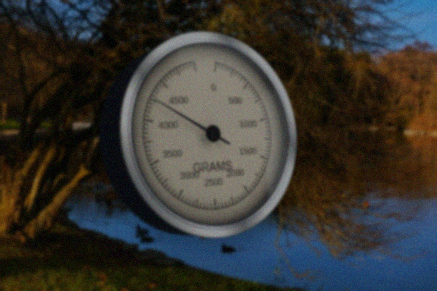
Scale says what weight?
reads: 4250 g
